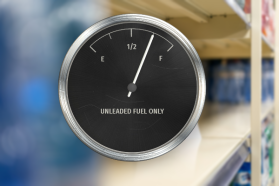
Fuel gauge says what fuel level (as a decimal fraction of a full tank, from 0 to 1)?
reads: 0.75
